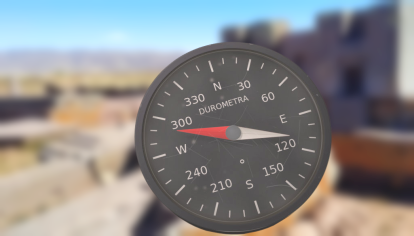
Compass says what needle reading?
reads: 290 °
